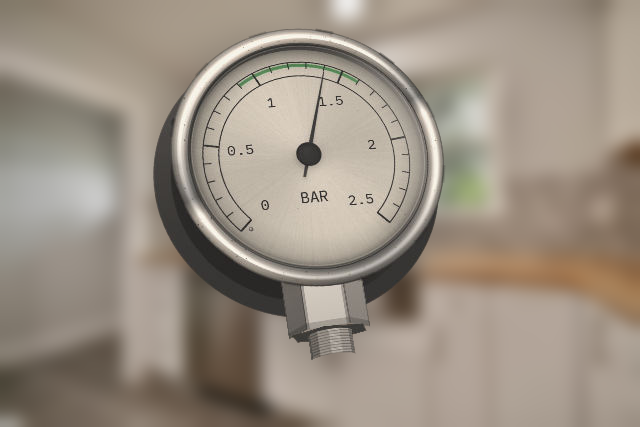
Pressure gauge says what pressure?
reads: 1.4 bar
